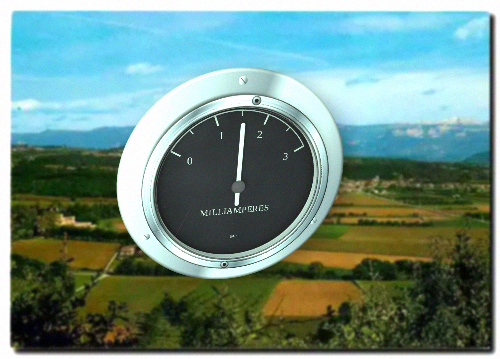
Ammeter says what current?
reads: 1.5 mA
